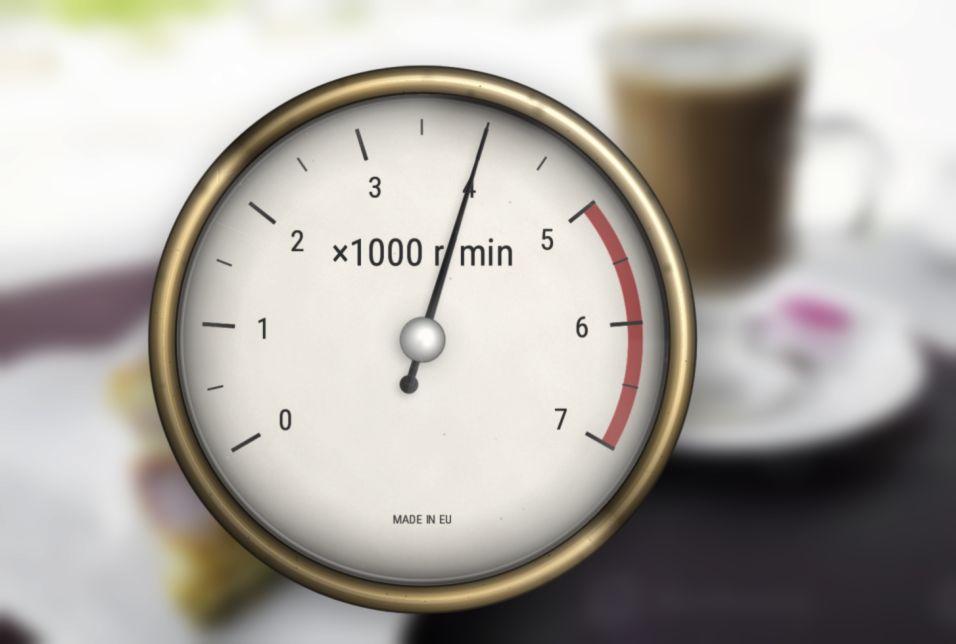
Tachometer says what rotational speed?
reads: 4000 rpm
